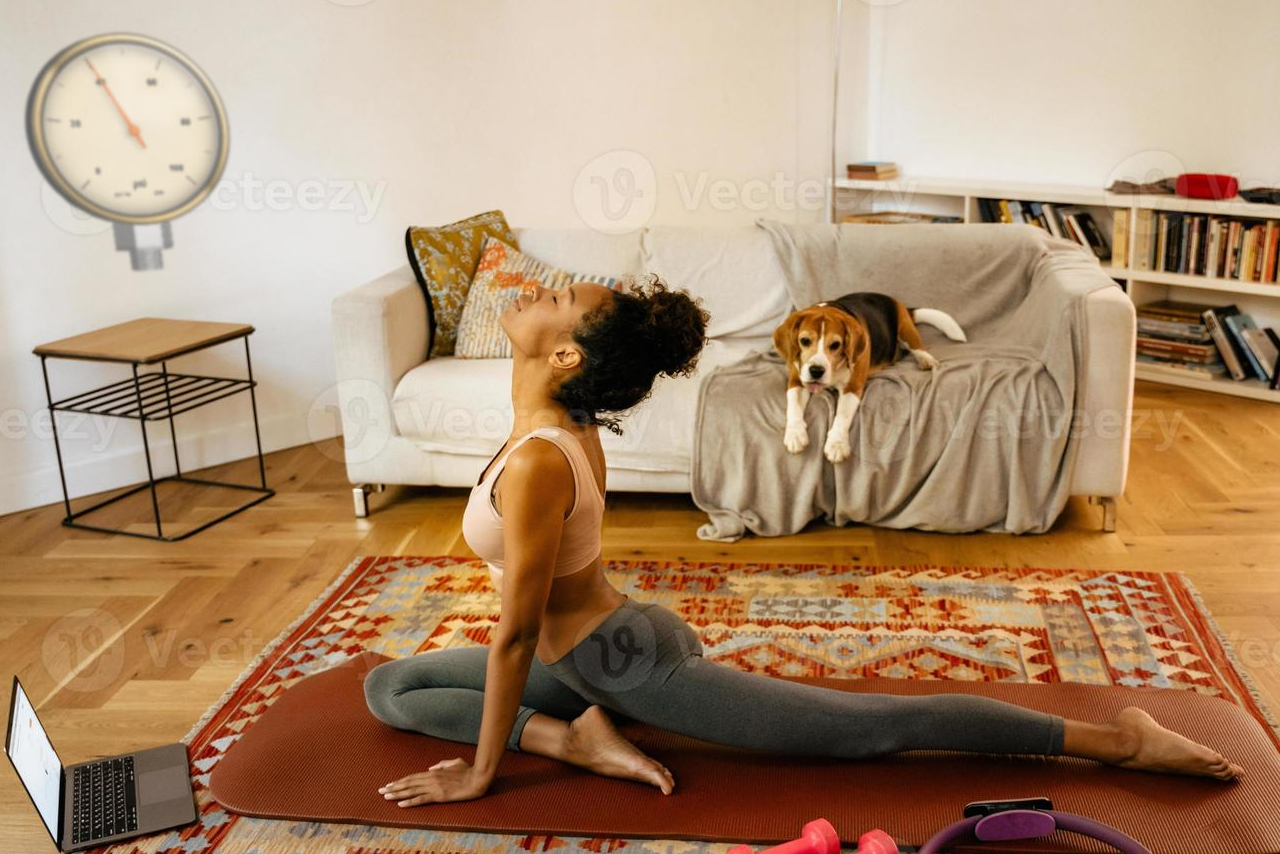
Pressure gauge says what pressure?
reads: 40 psi
